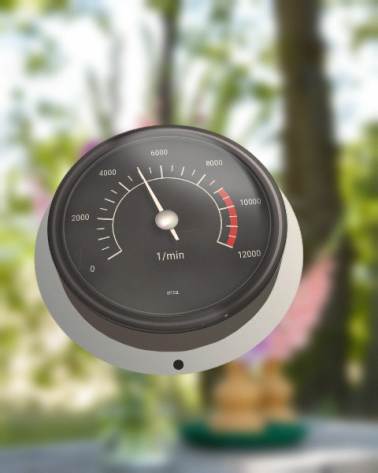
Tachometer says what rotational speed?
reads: 5000 rpm
